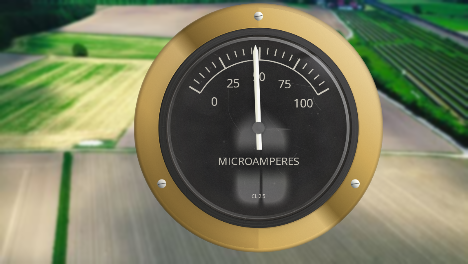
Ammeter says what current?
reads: 47.5 µA
